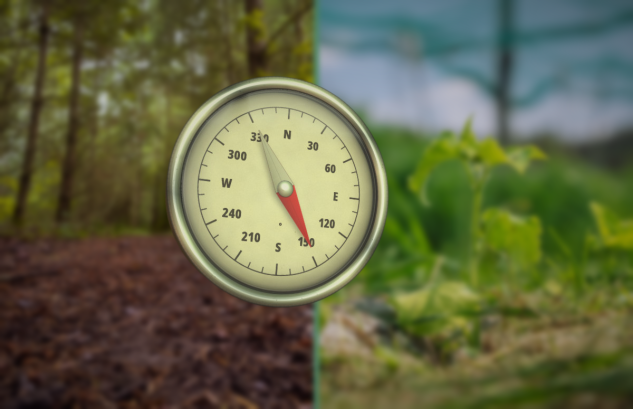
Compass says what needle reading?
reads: 150 °
